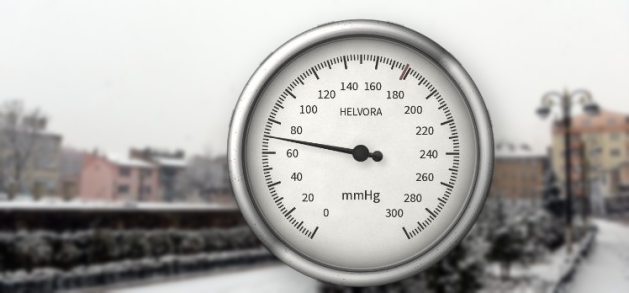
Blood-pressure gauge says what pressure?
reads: 70 mmHg
